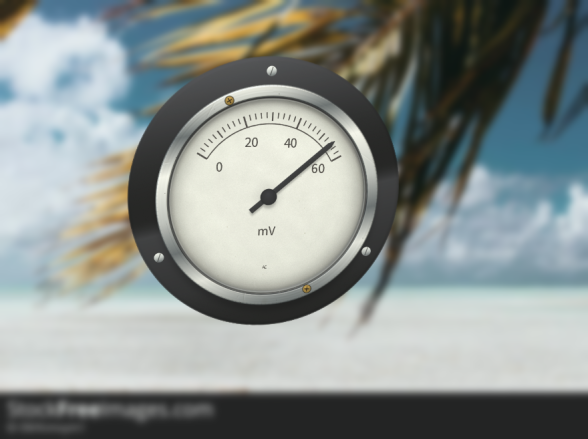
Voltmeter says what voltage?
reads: 54 mV
